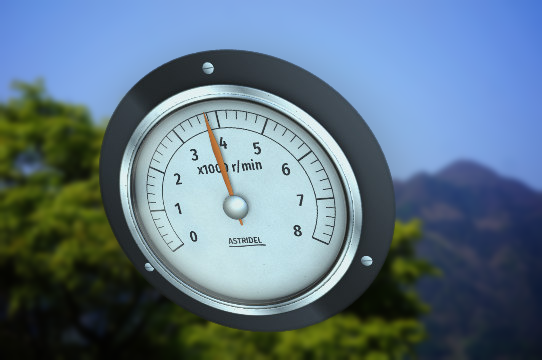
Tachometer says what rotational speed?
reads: 3800 rpm
